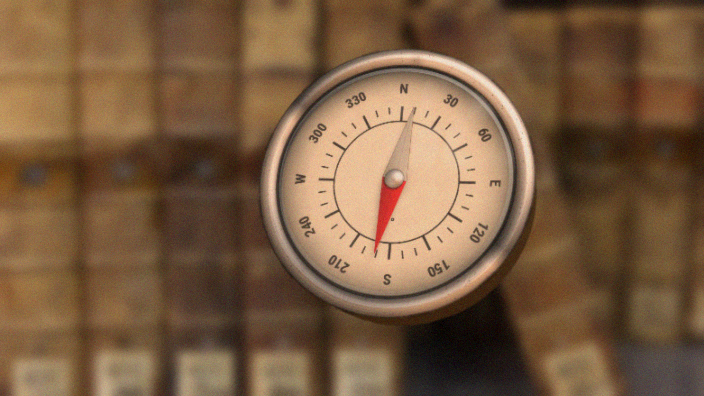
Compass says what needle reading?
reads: 190 °
